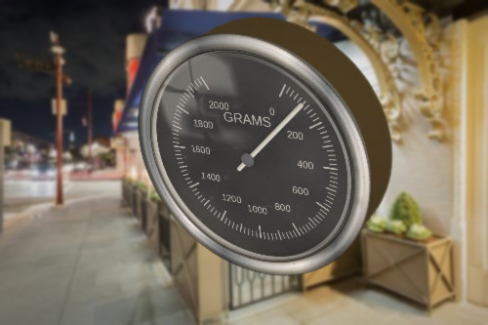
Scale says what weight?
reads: 100 g
